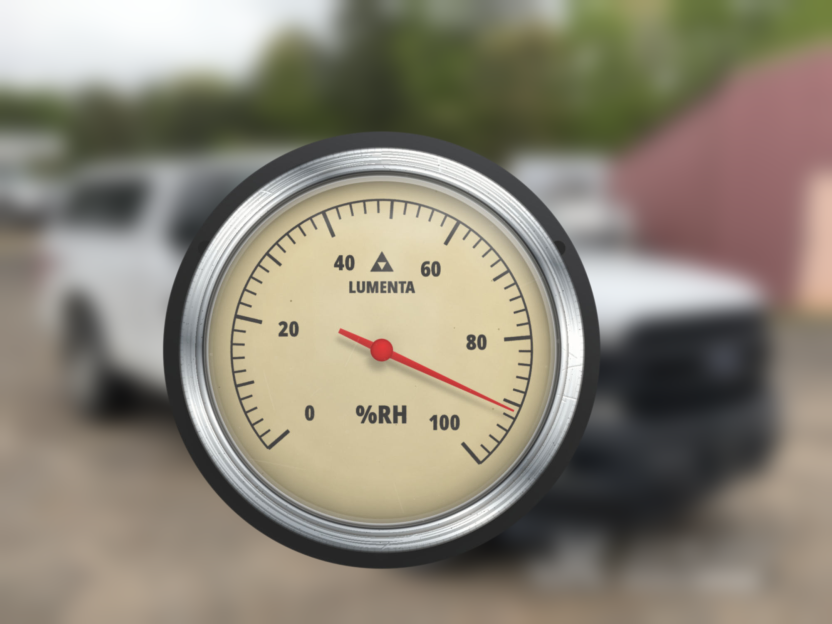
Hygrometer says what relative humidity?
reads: 91 %
